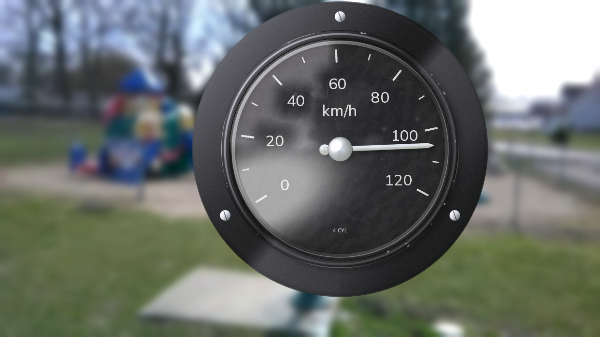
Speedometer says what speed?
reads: 105 km/h
